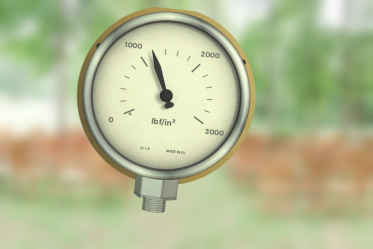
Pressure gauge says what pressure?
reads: 1200 psi
